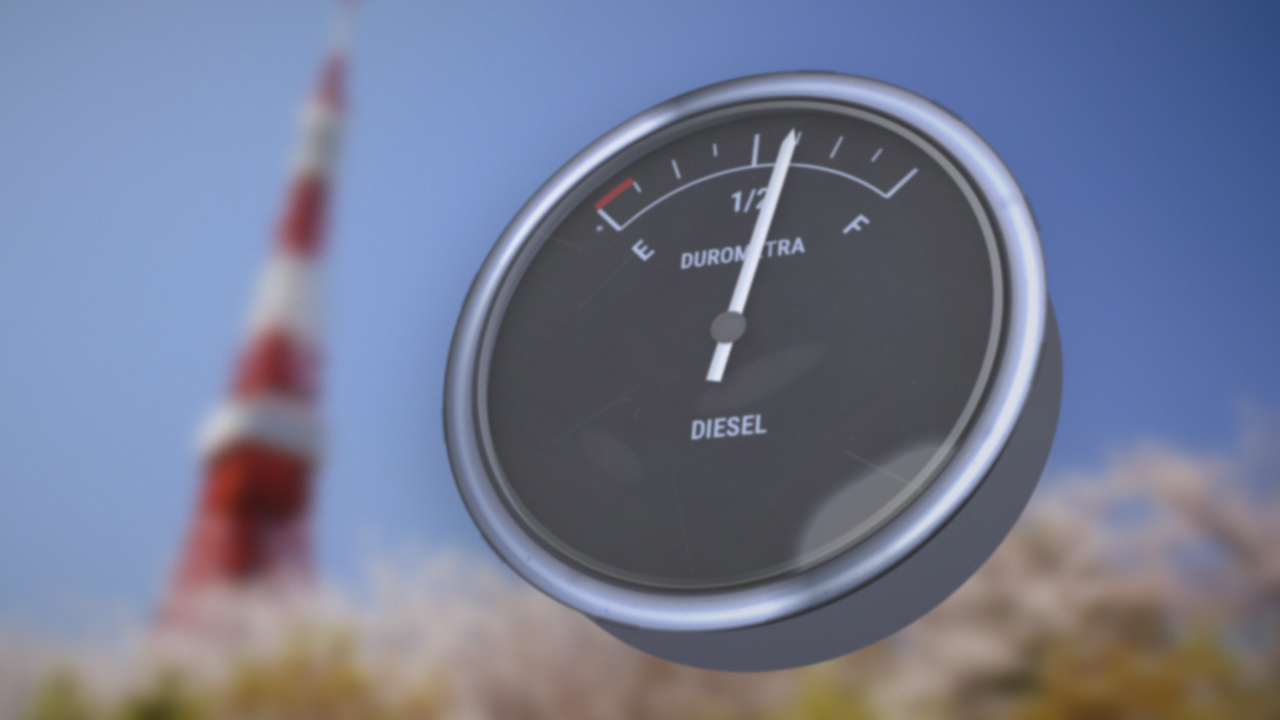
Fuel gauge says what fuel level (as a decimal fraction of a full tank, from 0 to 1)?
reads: 0.625
